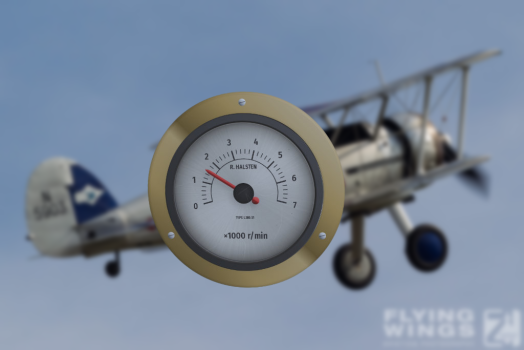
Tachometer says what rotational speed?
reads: 1600 rpm
